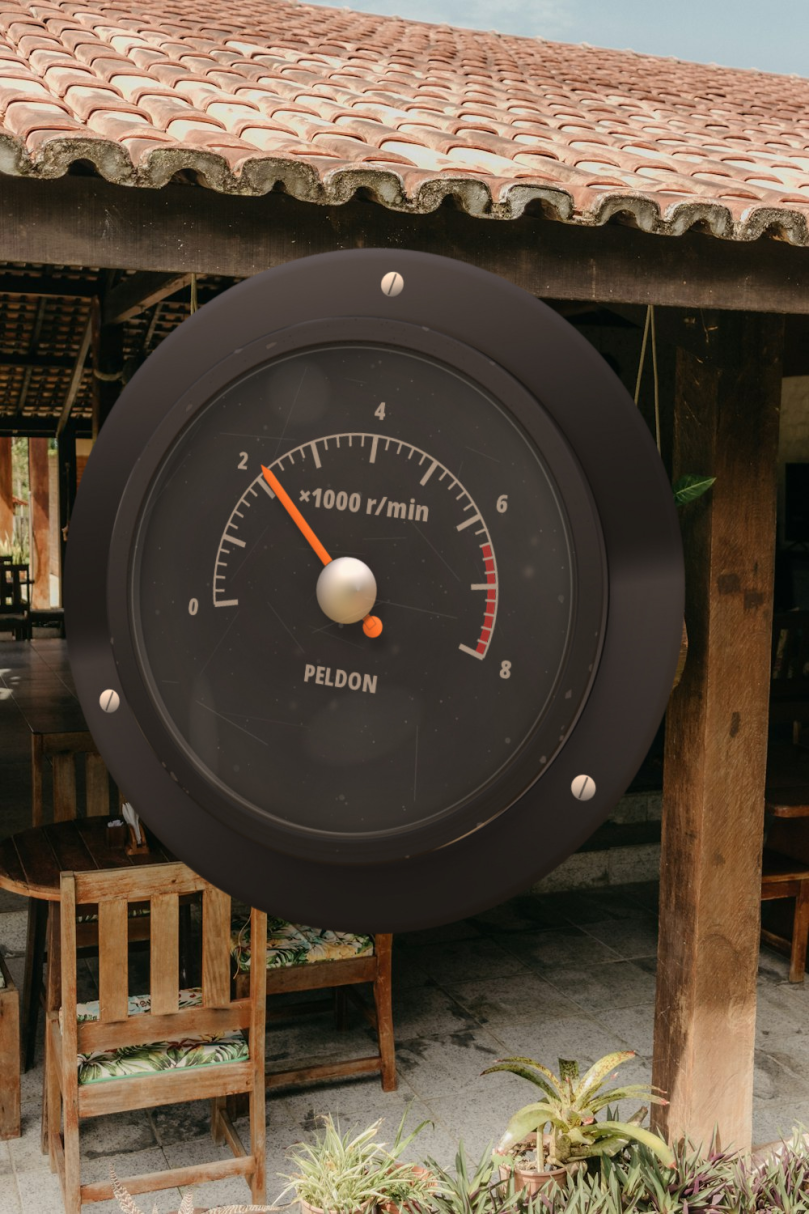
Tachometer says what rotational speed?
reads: 2200 rpm
